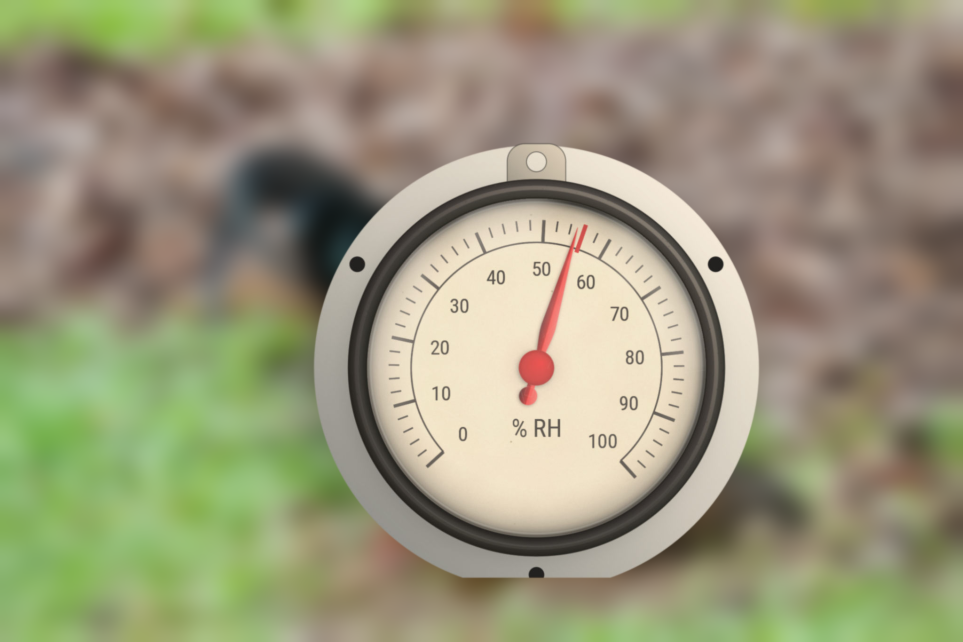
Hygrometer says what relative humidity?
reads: 55 %
